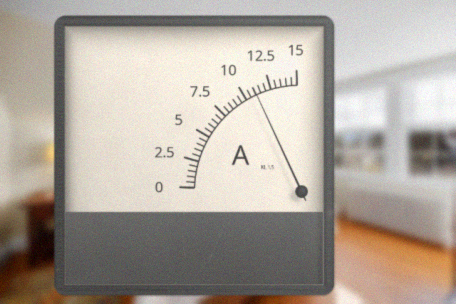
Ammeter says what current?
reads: 11 A
